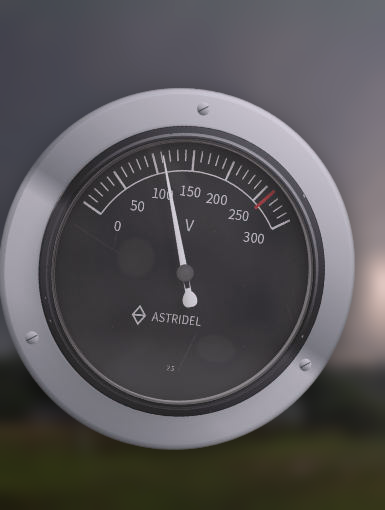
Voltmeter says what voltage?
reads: 110 V
